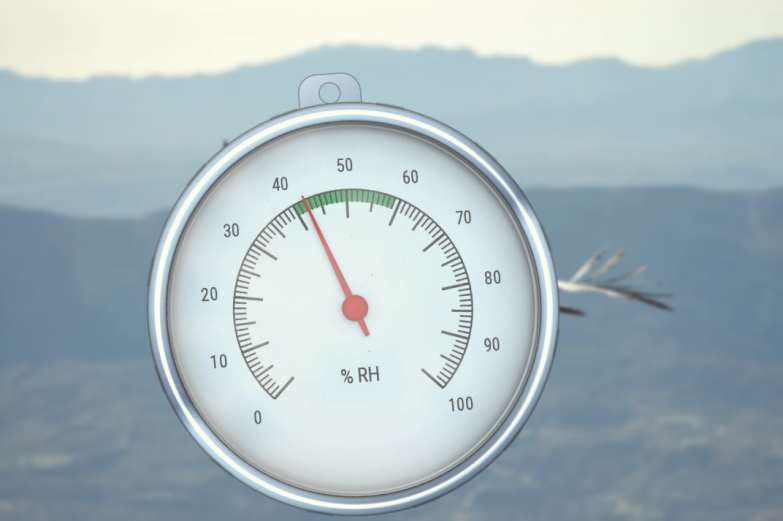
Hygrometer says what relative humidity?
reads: 42 %
